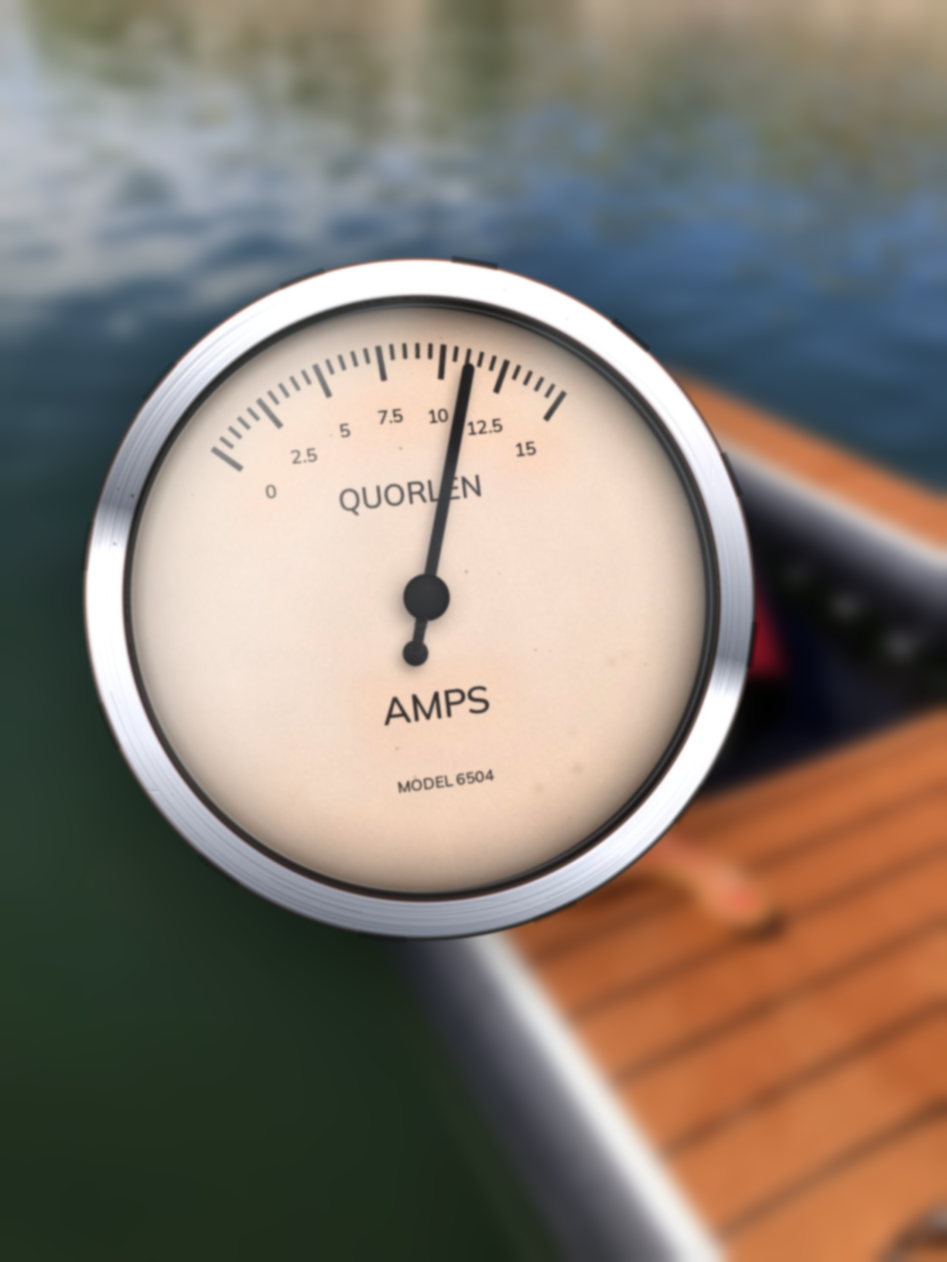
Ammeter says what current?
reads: 11 A
